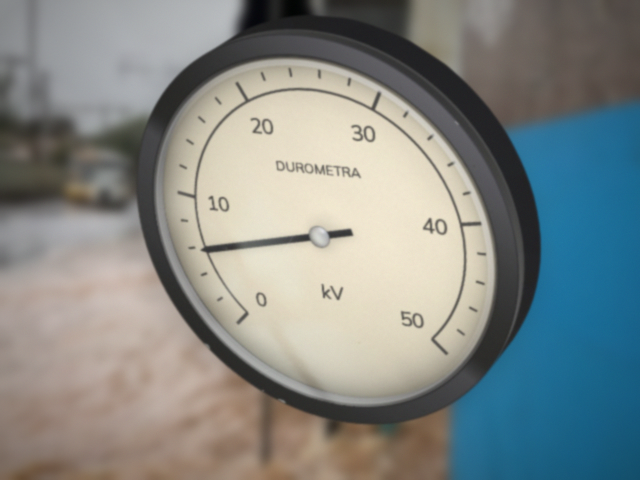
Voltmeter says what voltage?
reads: 6 kV
